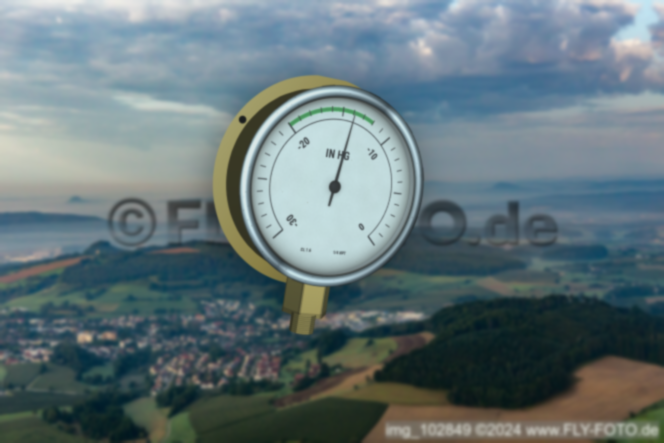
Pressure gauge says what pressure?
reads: -14 inHg
